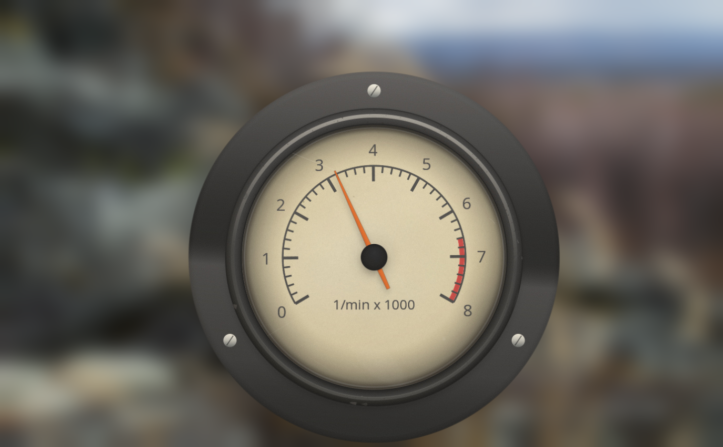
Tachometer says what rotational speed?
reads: 3200 rpm
